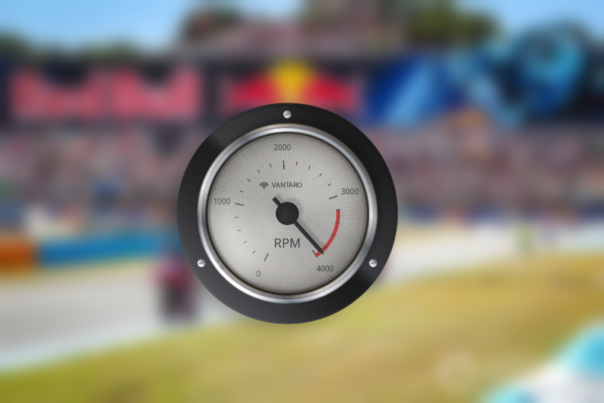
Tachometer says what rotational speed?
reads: 3900 rpm
